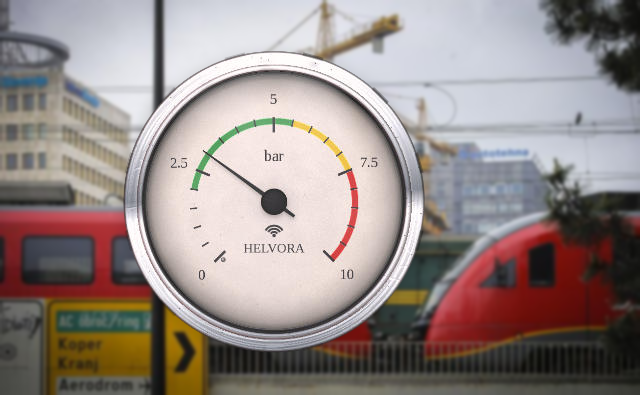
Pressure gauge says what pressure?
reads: 3 bar
